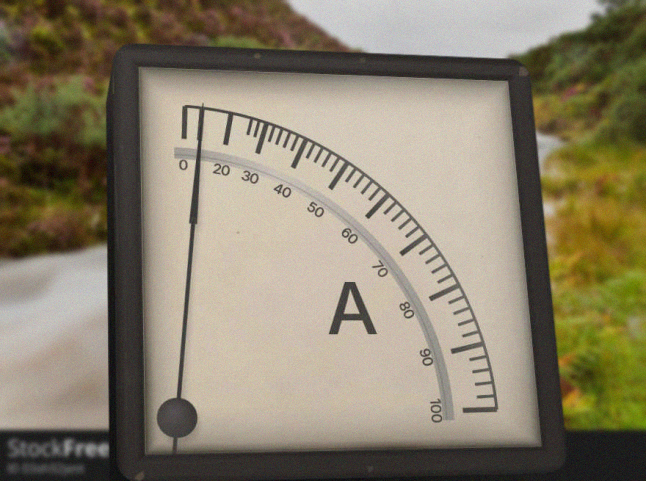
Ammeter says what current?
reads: 10 A
